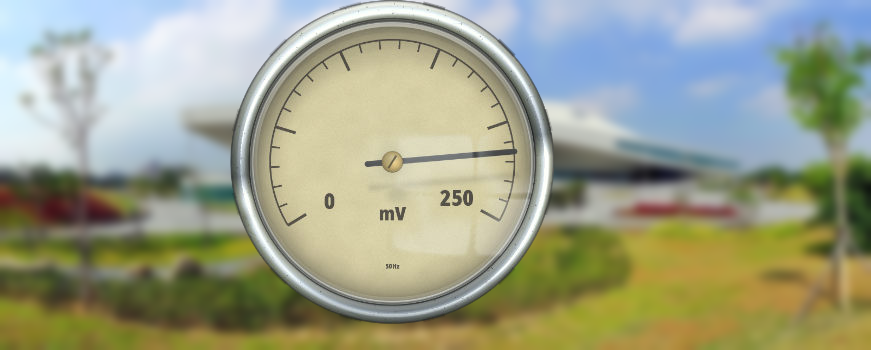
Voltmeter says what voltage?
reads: 215 mV
